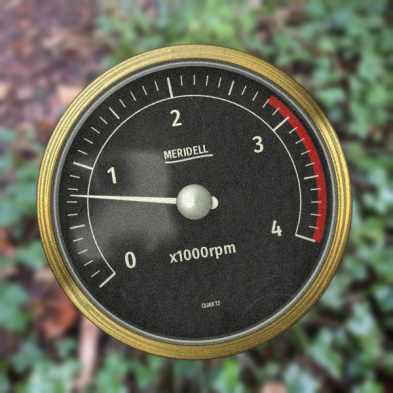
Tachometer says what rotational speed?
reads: 750 rpm
